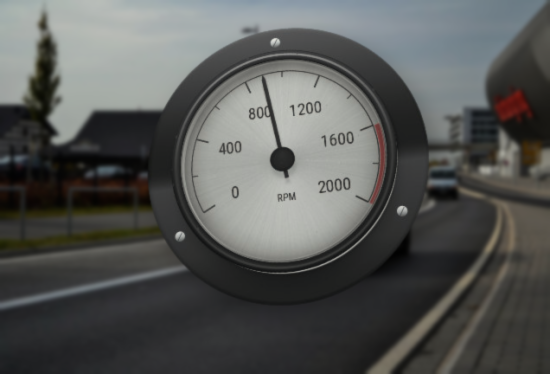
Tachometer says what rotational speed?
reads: 900 rpm
